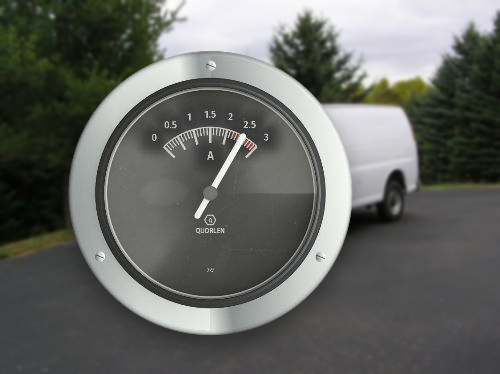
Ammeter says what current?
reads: 2.5 A
